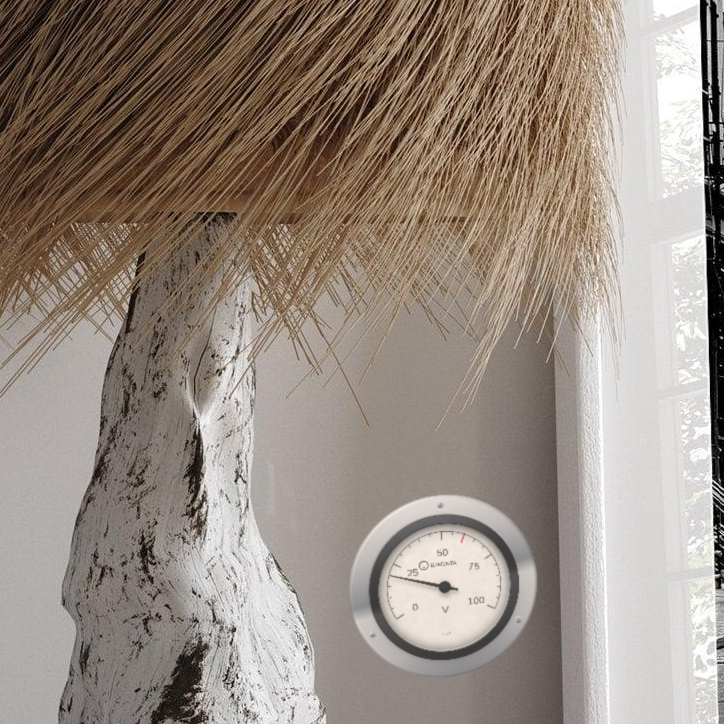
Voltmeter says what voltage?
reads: 20 V
